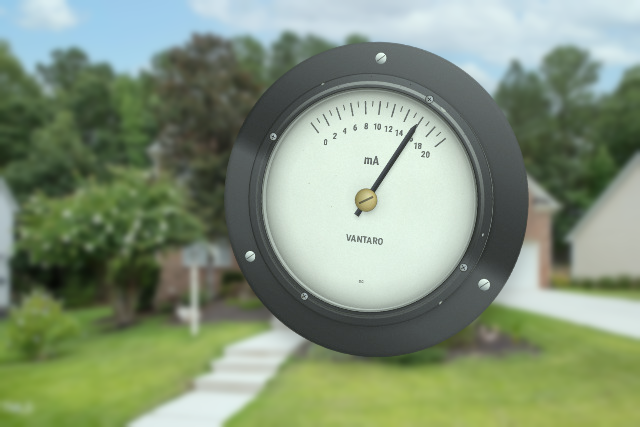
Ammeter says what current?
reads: 16 mA
